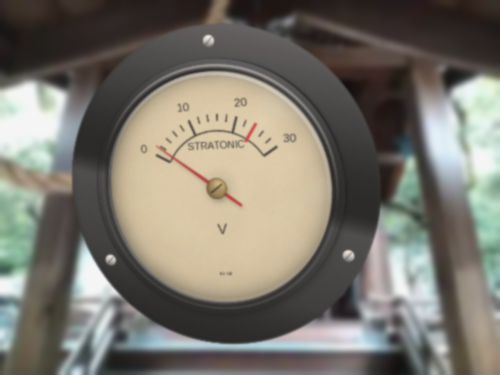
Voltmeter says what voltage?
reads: 2 V
